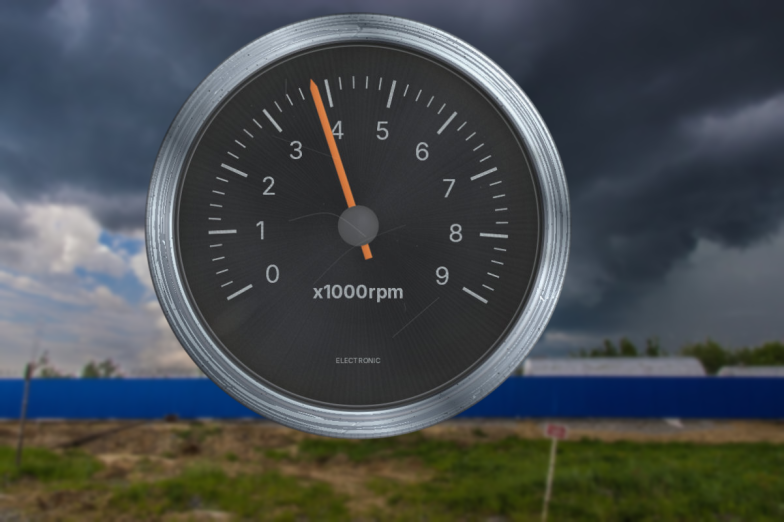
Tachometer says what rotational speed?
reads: 3800 rpm
